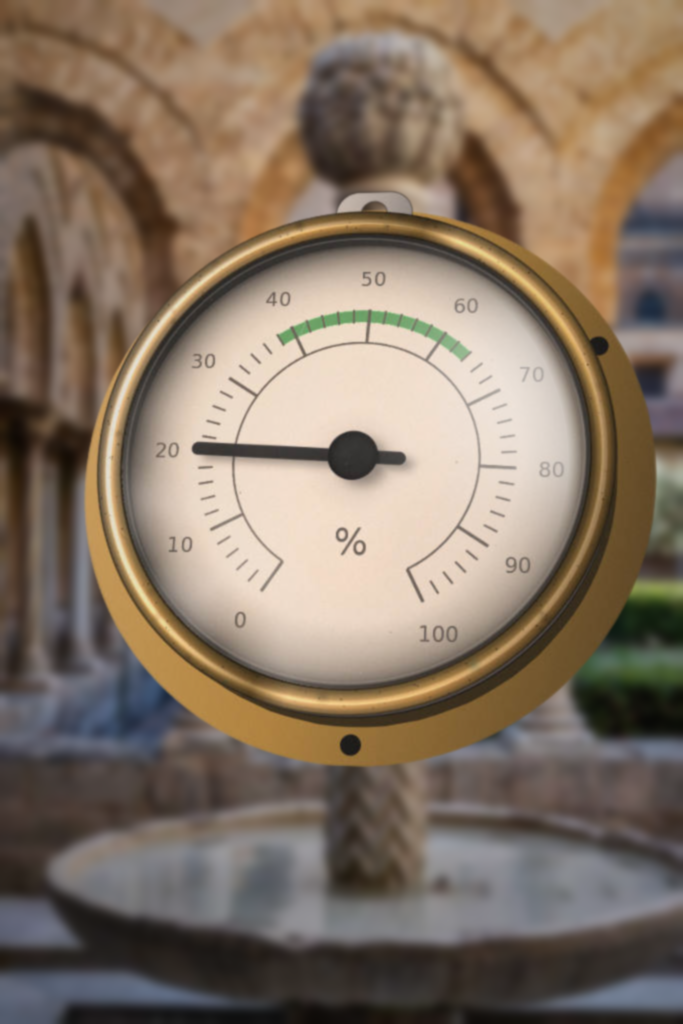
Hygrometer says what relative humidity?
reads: 20 %
